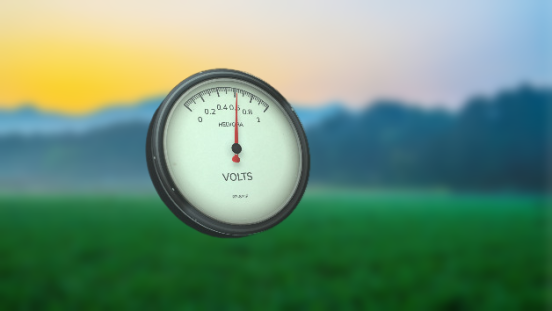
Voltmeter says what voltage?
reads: 0.6 V
